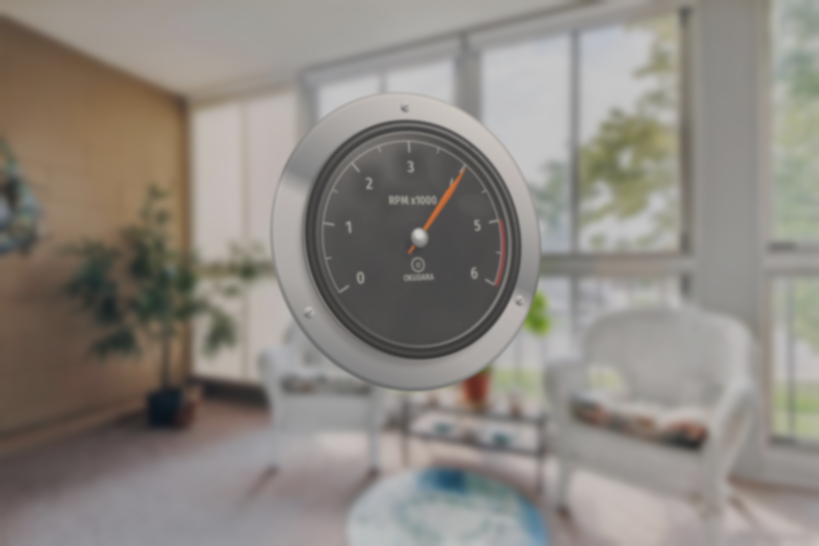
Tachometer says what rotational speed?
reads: 4000 rpm
